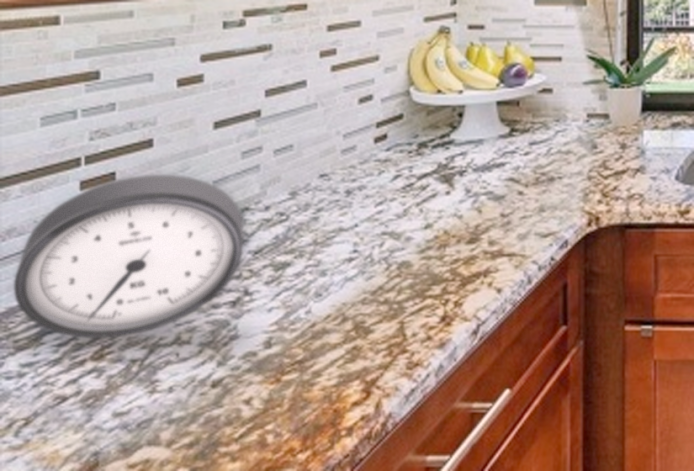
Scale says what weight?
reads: 0.5 kg
